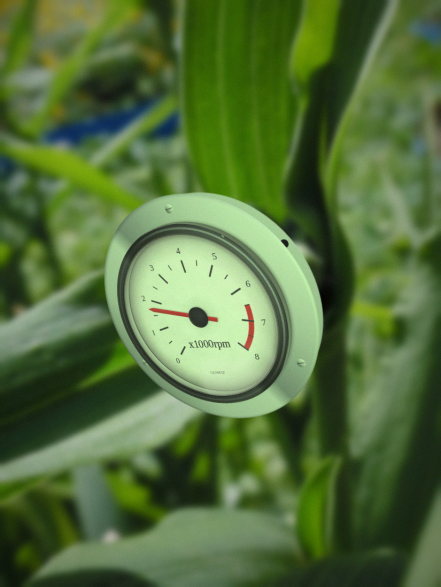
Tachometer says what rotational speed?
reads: 1750 rpm
